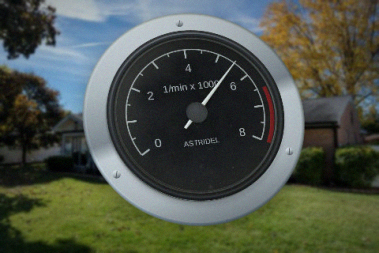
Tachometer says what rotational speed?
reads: 5500 rpm
